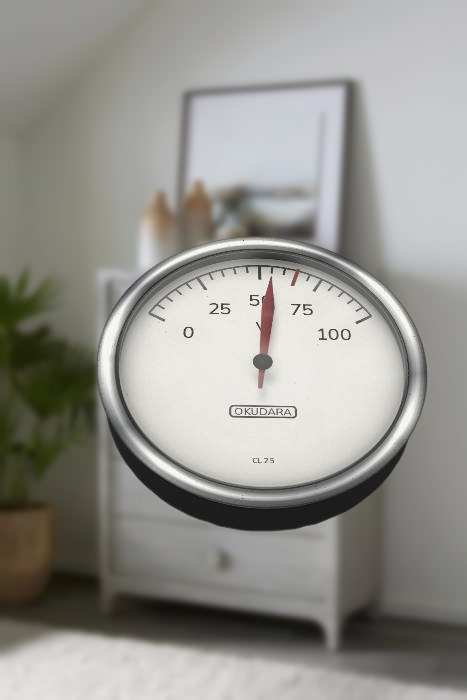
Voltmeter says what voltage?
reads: 55 V
